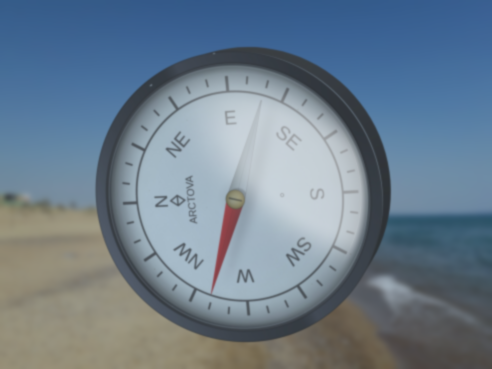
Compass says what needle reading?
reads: 290 °
